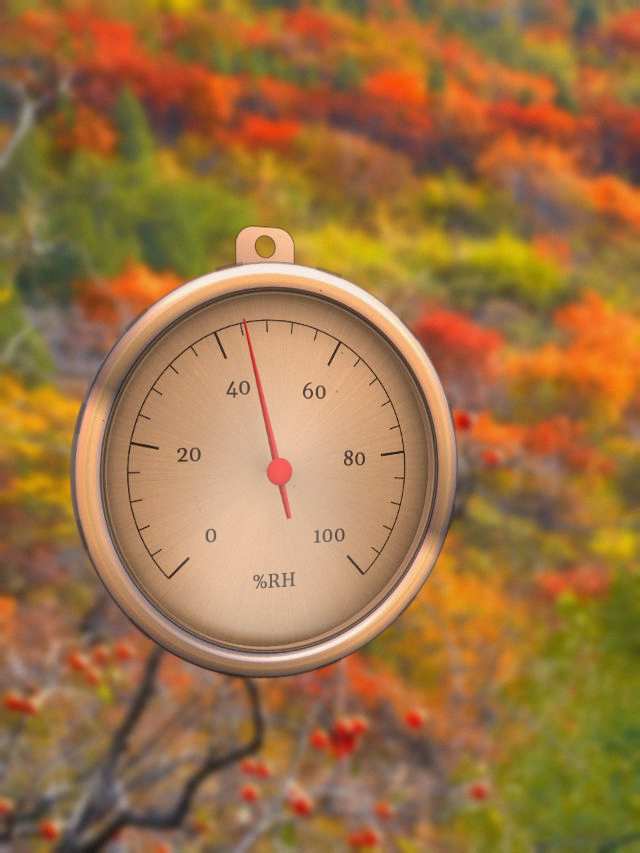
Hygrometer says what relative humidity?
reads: 44 %
